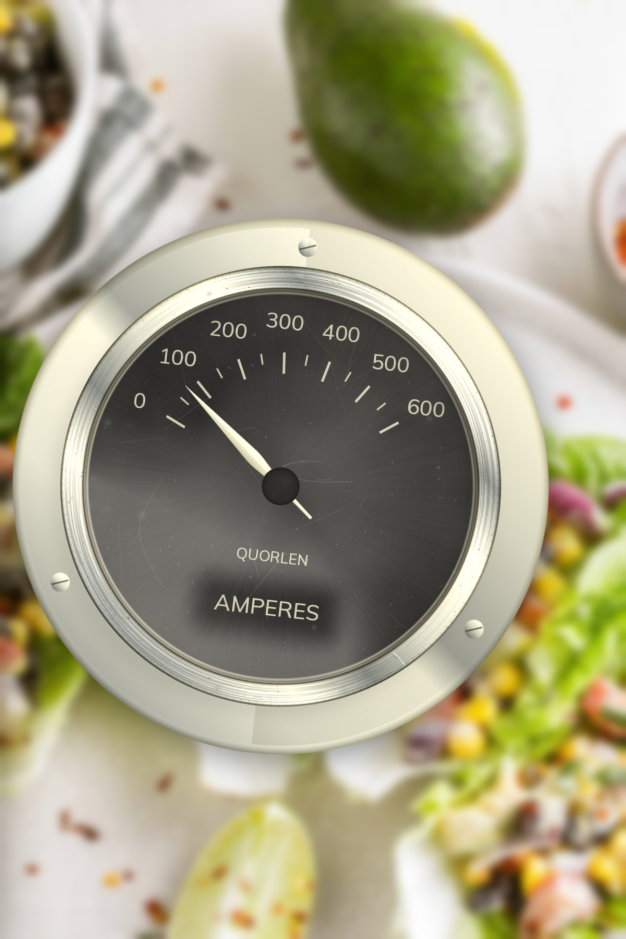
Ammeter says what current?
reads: 75 A
